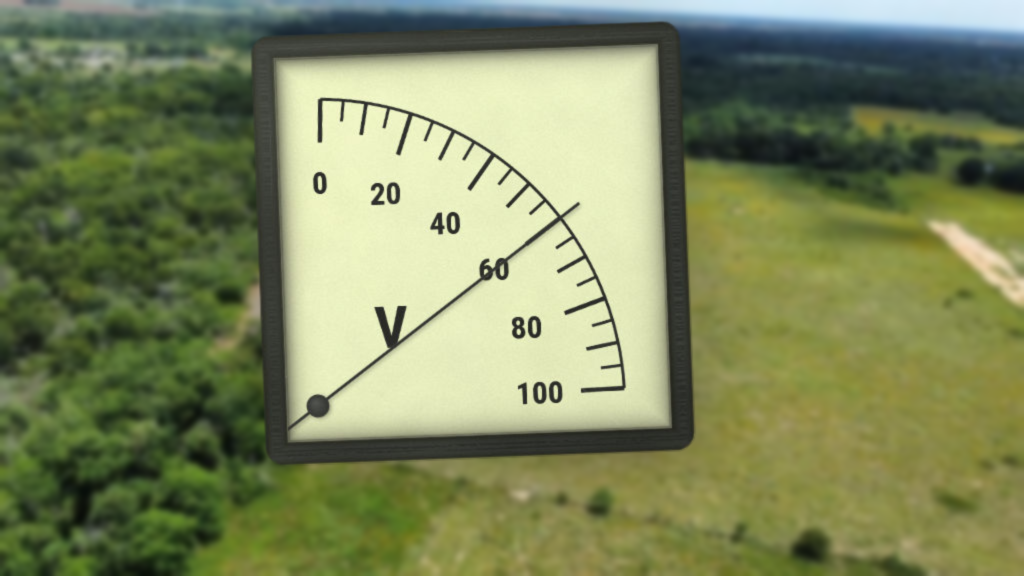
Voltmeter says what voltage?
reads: 60 V
